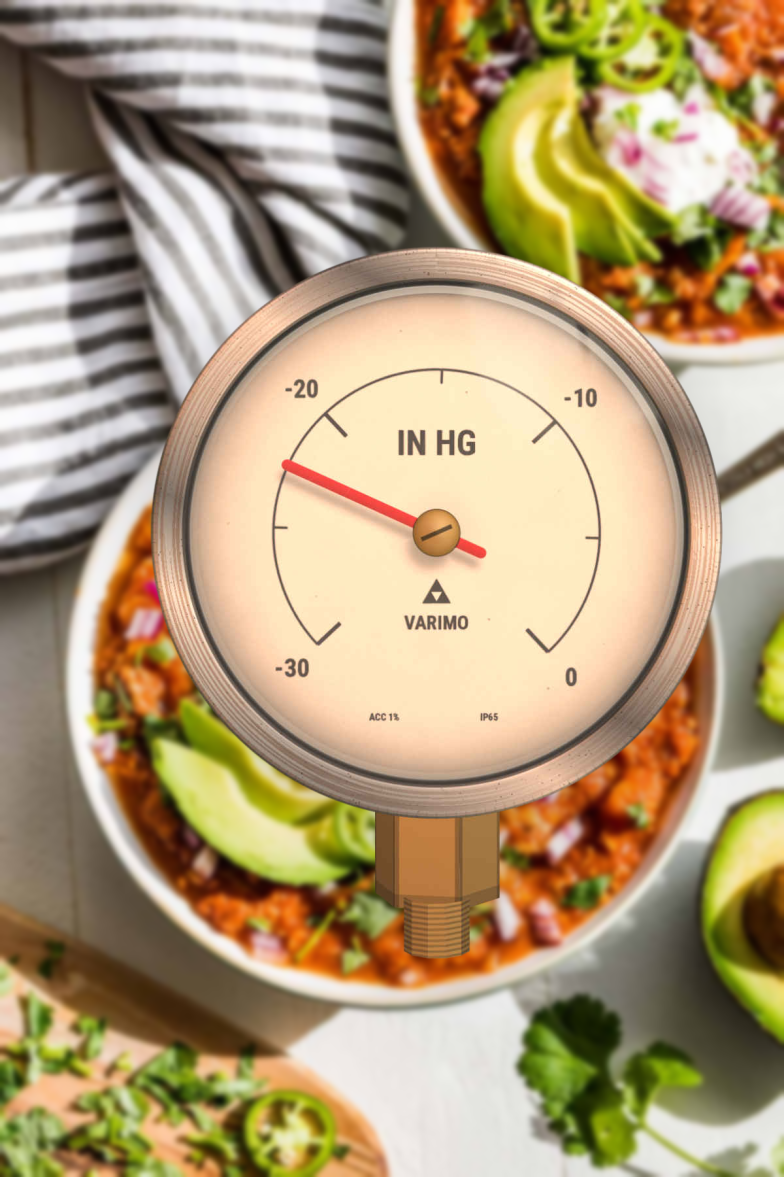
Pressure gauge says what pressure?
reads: -22.5 inHg
